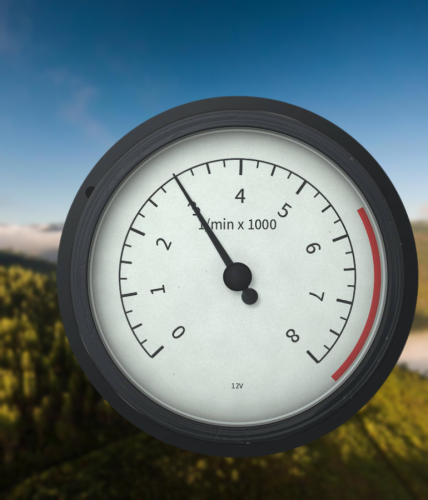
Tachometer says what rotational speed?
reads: 3000 rpm
